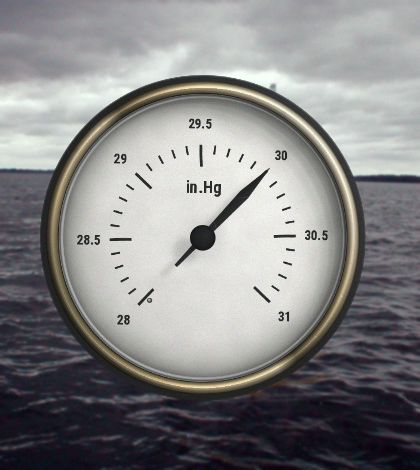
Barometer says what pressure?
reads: 30 inHg
